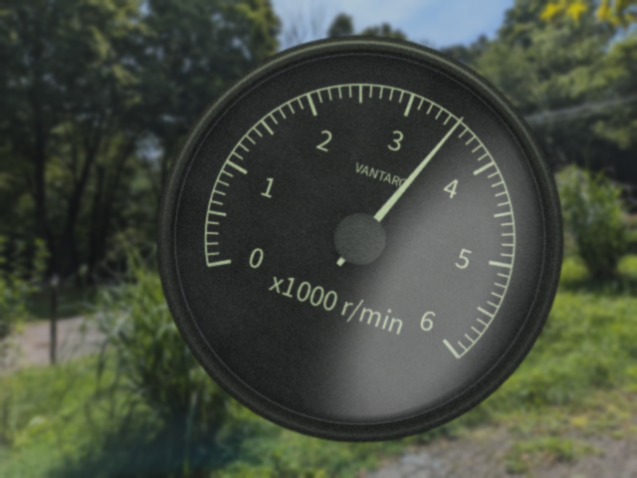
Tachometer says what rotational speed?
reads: 3500 rpm
